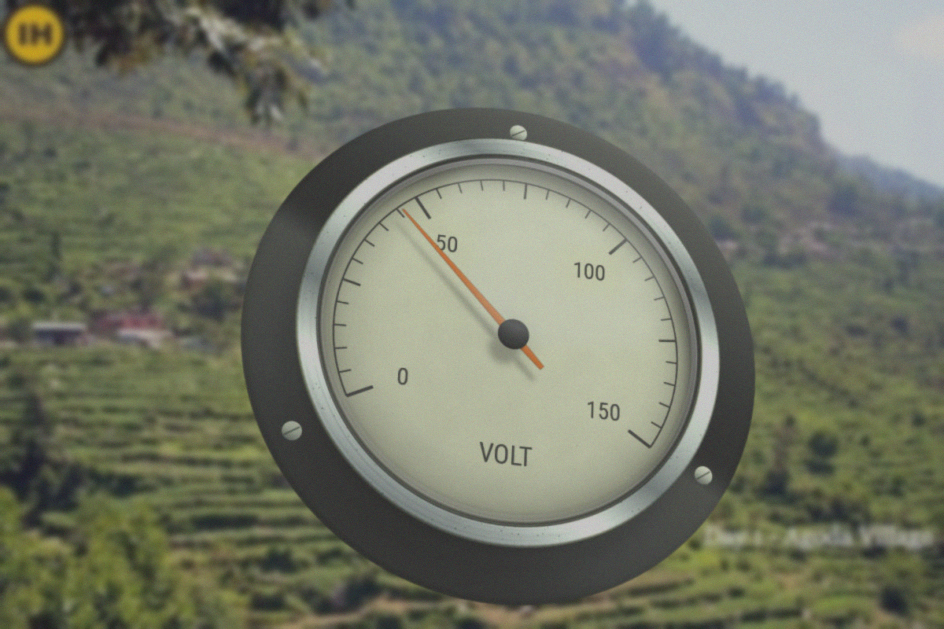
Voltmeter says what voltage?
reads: 45 V
